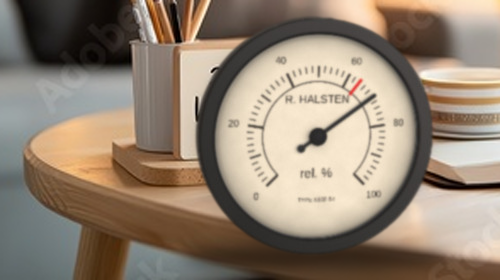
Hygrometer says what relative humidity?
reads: 70 %
